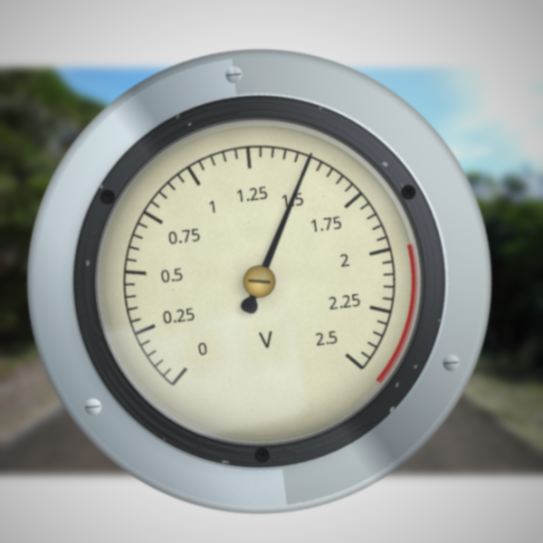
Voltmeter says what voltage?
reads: 1.5 V
